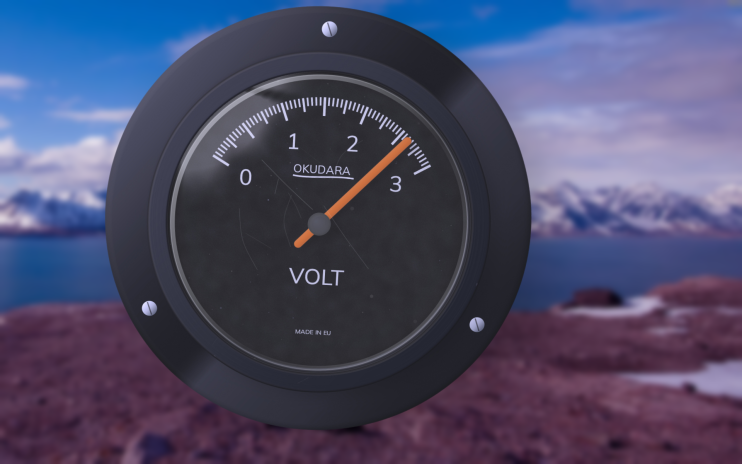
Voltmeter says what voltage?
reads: 2.6 V
